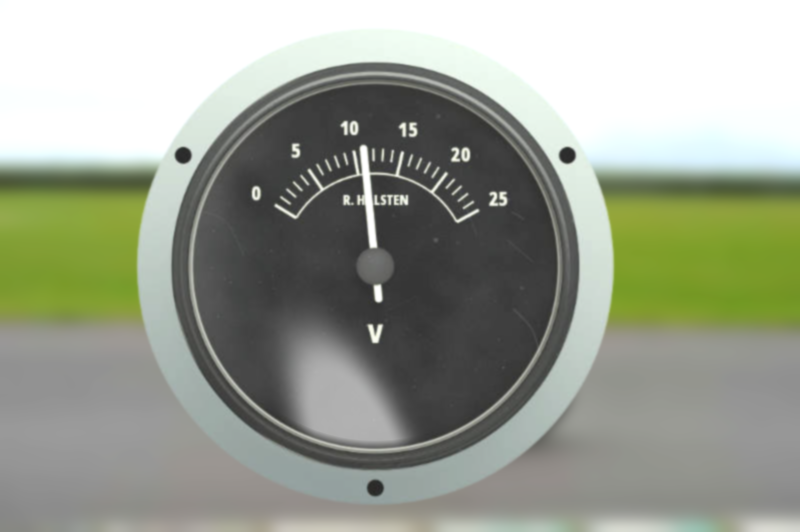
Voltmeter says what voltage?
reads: 11 V
